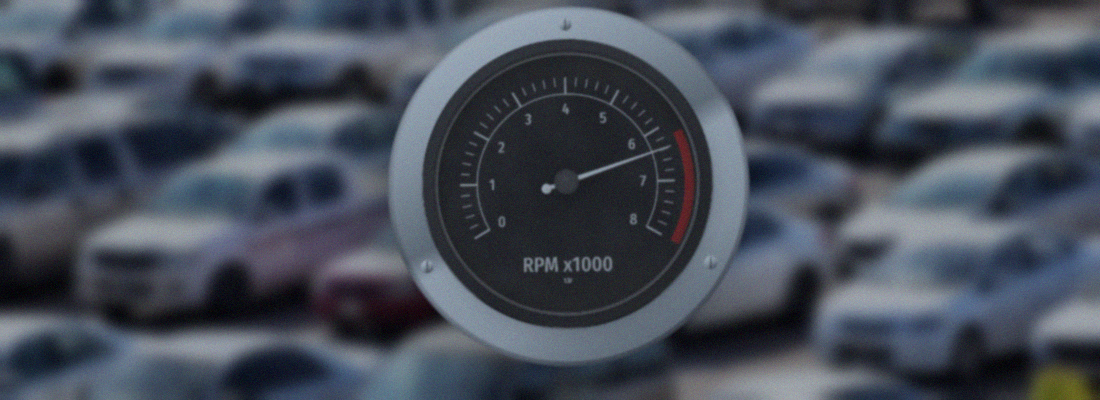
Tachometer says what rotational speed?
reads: 6400 rpm
